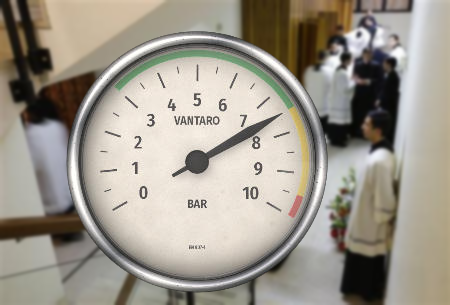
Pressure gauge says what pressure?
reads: 7.5 bar
